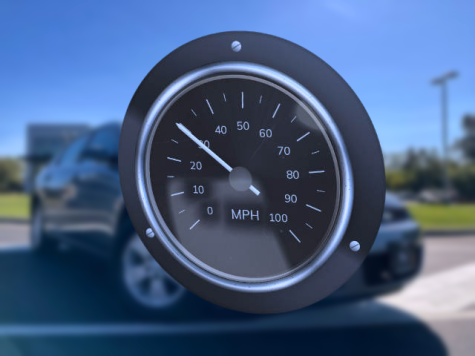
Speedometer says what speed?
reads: 30 mph
